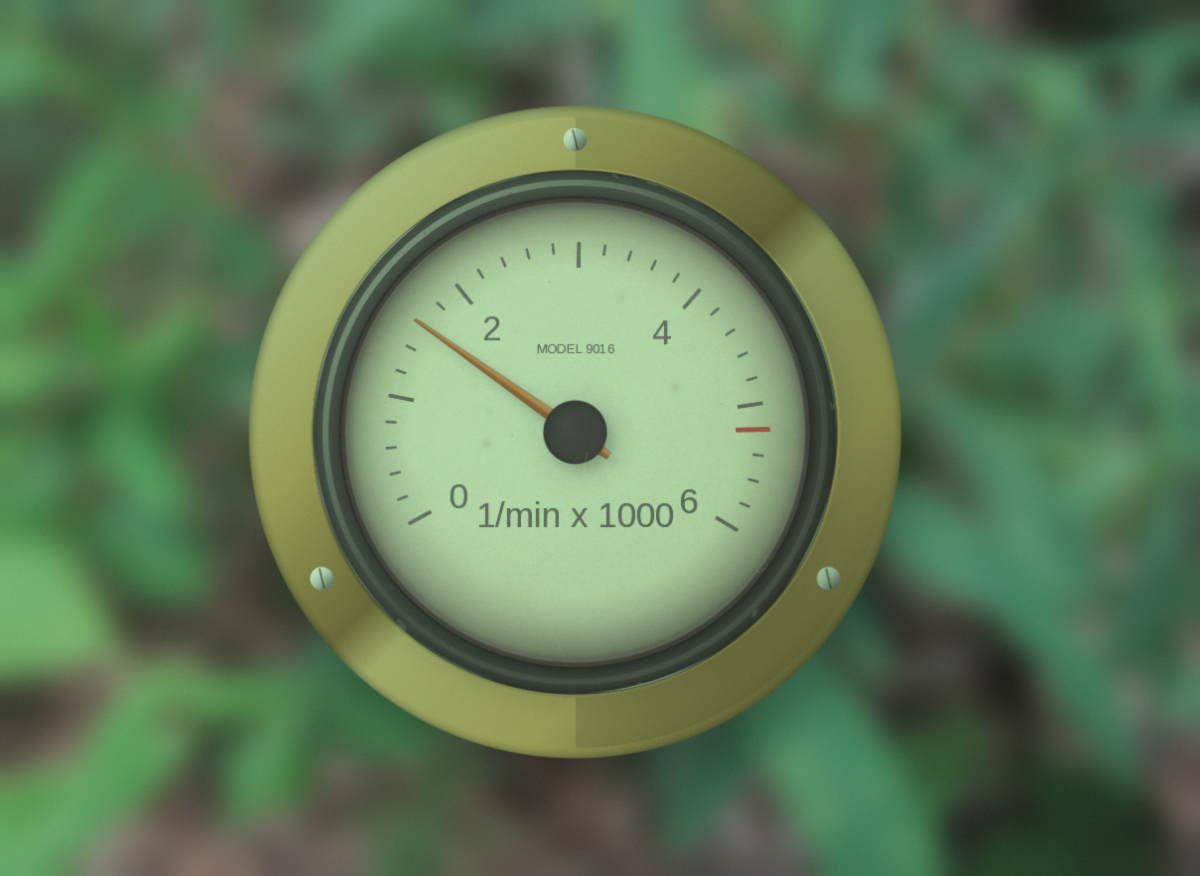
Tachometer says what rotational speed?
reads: 1600 rpm
